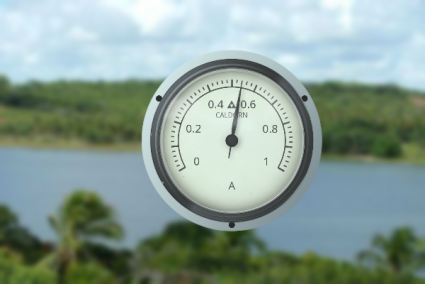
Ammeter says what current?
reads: 0.54 A
